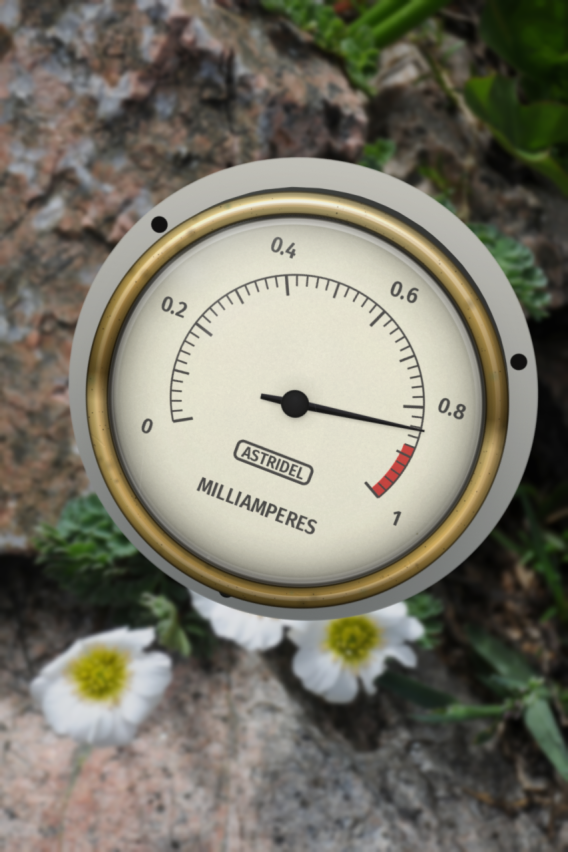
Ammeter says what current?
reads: 0.84 mA
